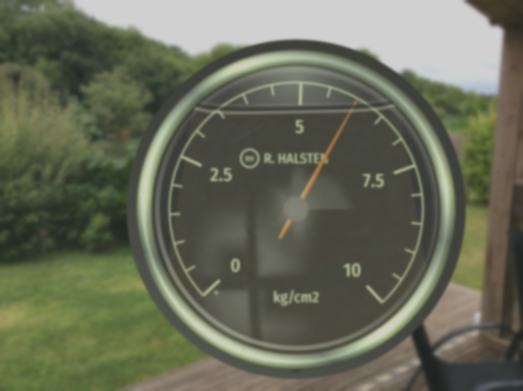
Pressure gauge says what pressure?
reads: 6 kg/cm²
